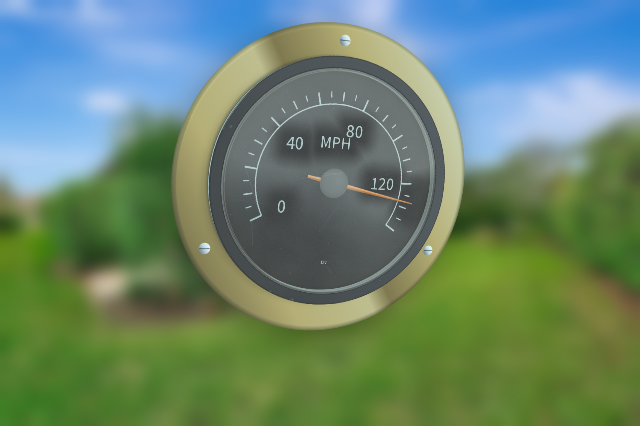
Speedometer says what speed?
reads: 127.5 mph
